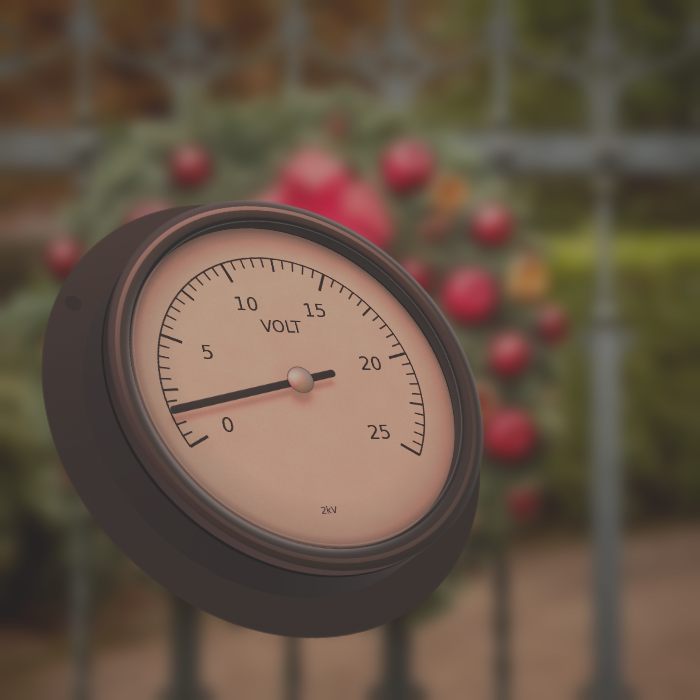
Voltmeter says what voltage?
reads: 1.5 V
